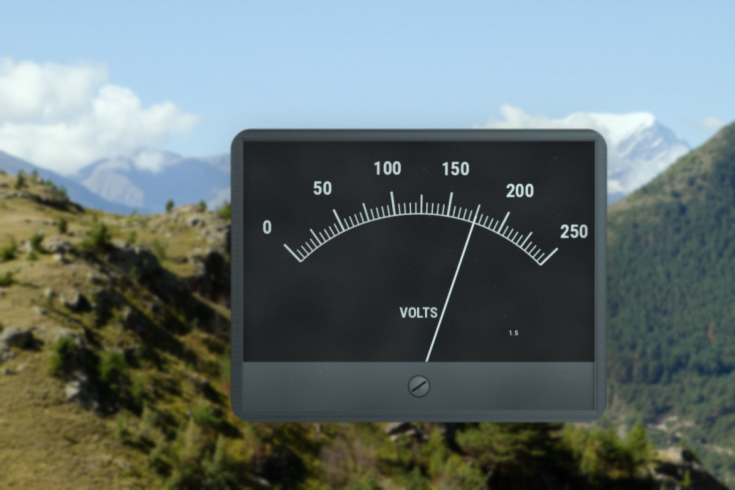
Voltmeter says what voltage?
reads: 175 V
